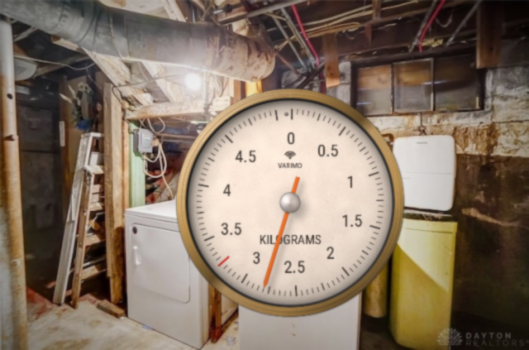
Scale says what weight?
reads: 2.8 kg
